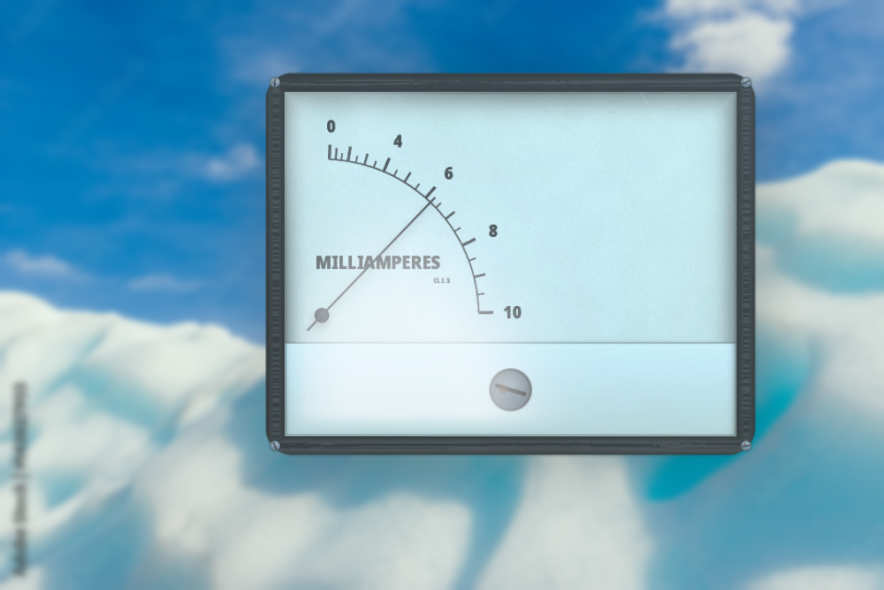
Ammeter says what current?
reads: 6.25 mA
